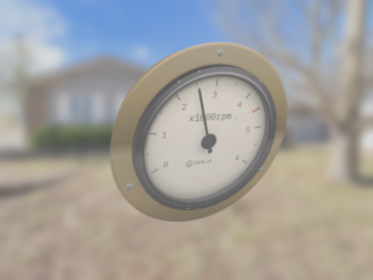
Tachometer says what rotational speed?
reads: 2500 rpm
